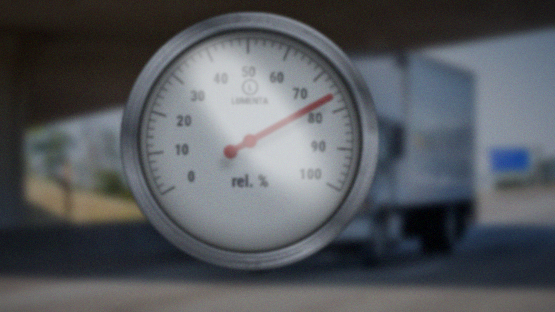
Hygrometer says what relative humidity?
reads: 76 %
